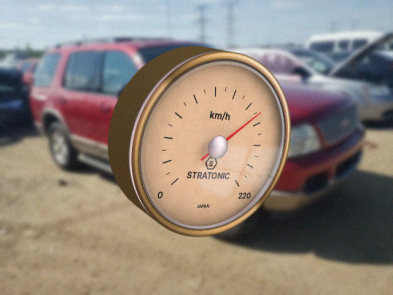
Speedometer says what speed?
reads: 150 km/h
